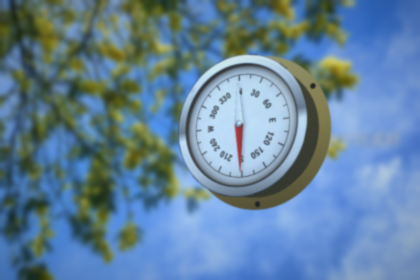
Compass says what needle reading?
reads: 180 °
